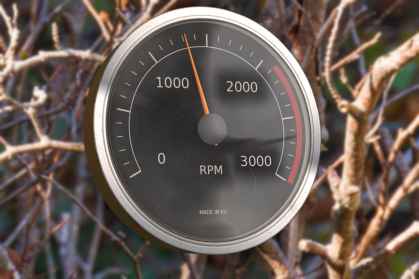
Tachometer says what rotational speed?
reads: 1300 rpm
